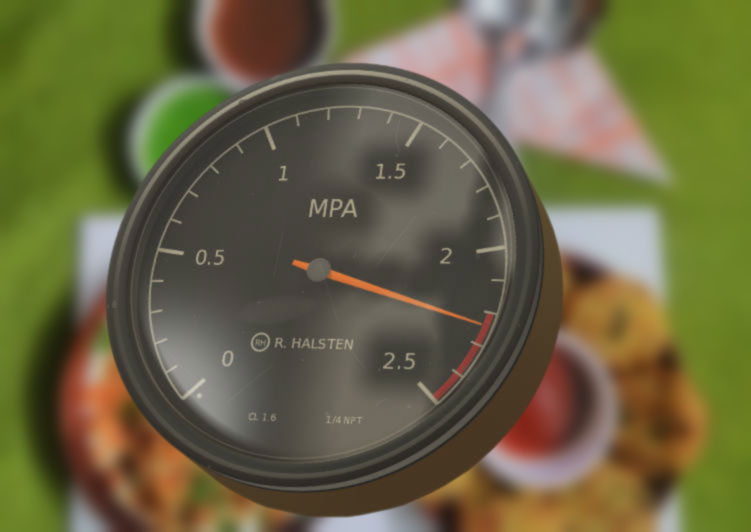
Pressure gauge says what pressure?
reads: 2.25 MPa
